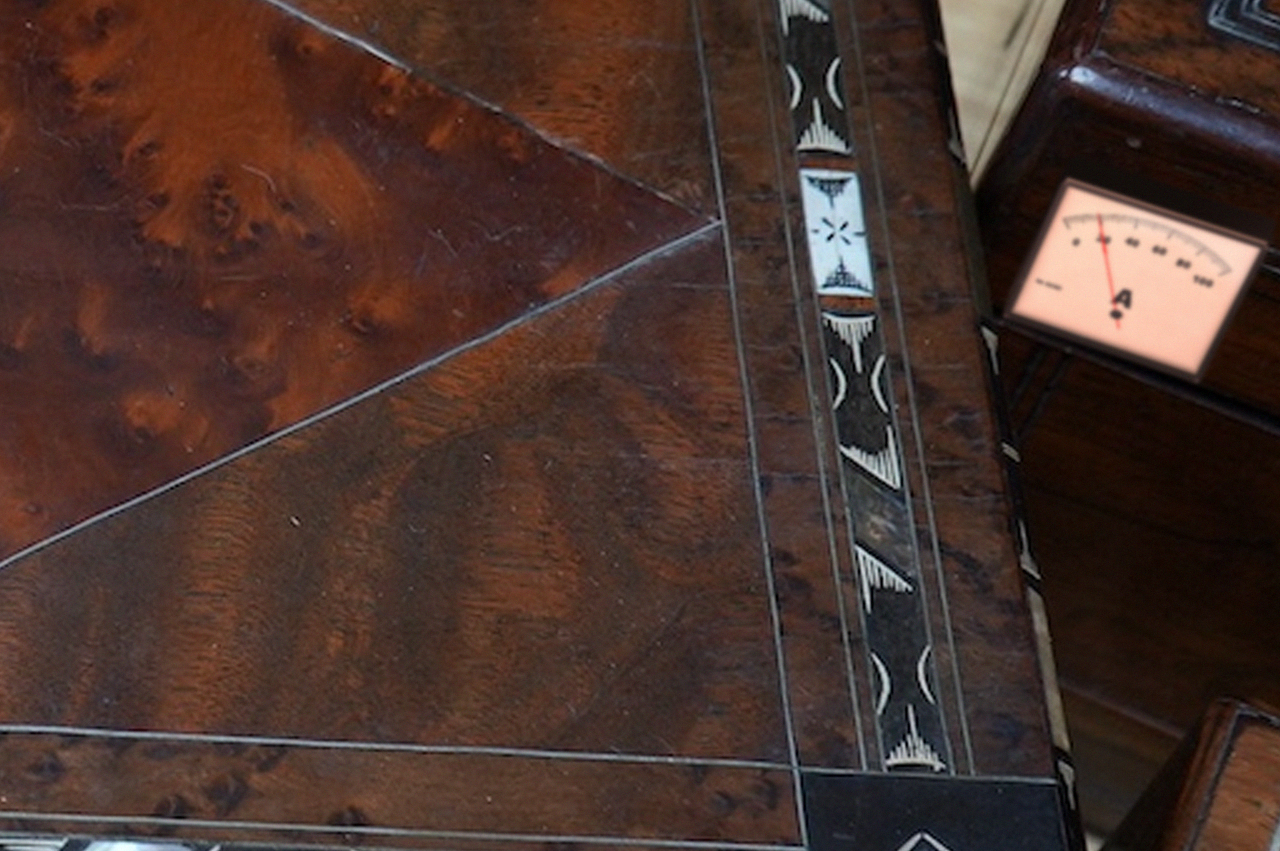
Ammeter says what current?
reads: 20 A
